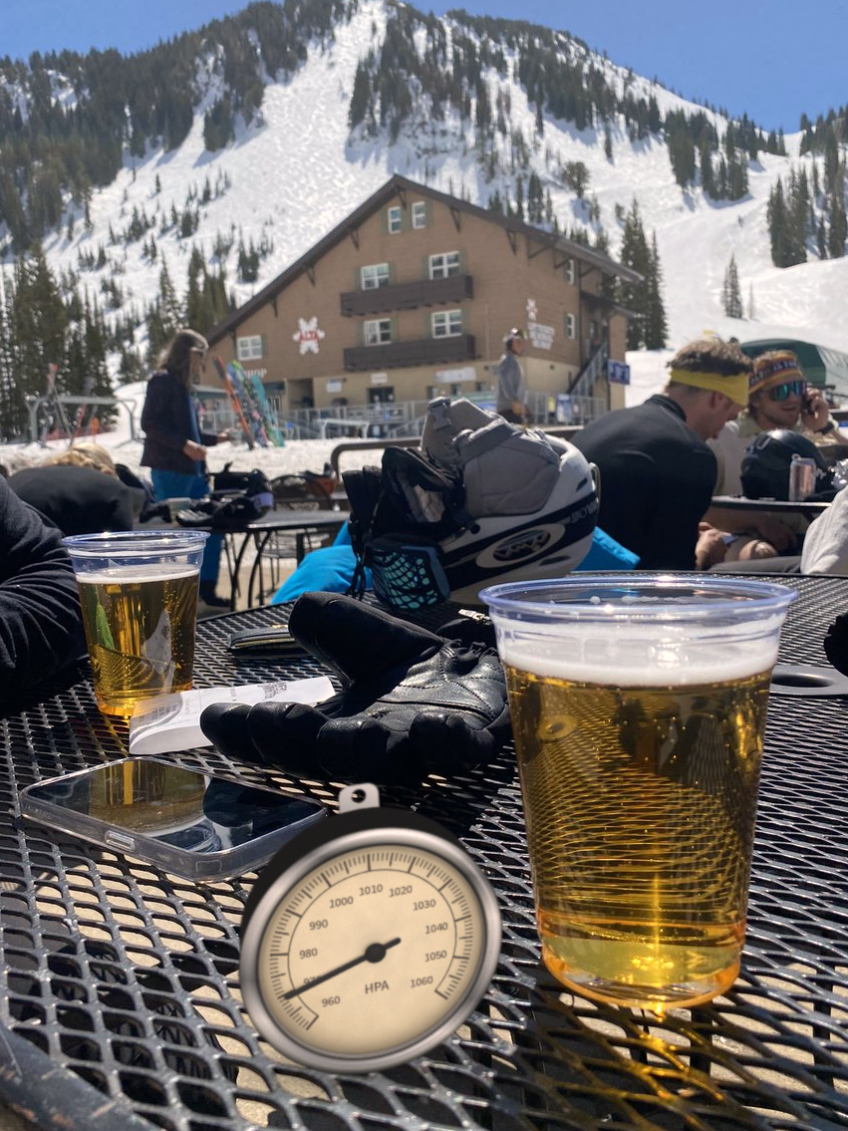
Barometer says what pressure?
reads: 970 hPa
